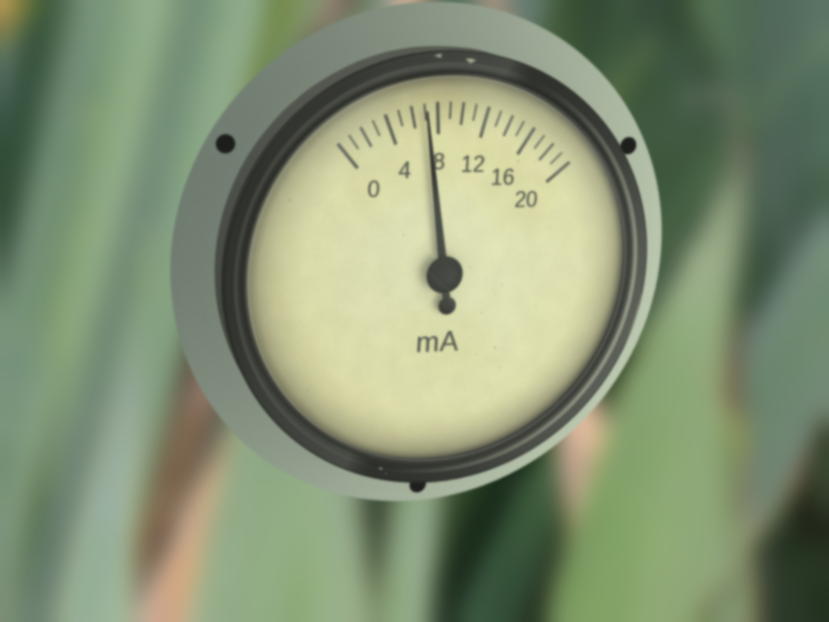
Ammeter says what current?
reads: 7 mA
